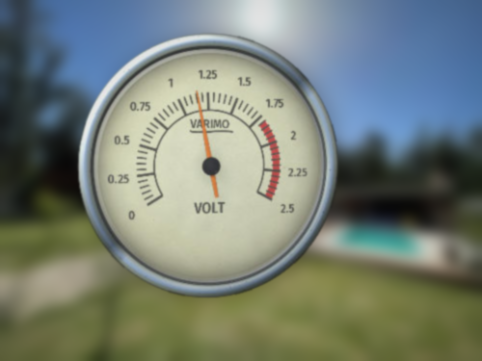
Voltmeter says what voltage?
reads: 1.15 V
